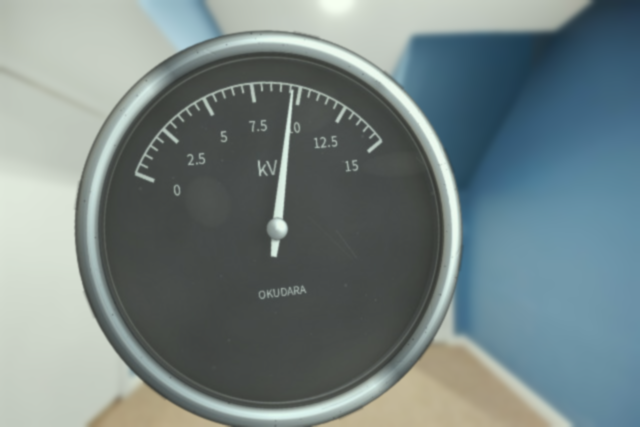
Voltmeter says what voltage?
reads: 9.5 kV
